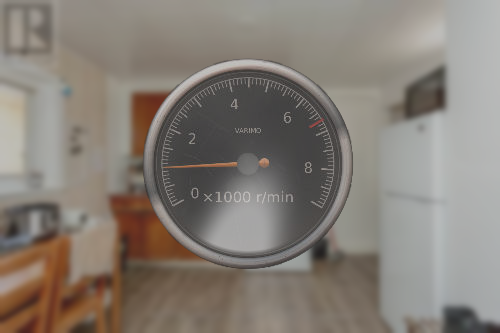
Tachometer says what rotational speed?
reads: 1000 rpm
